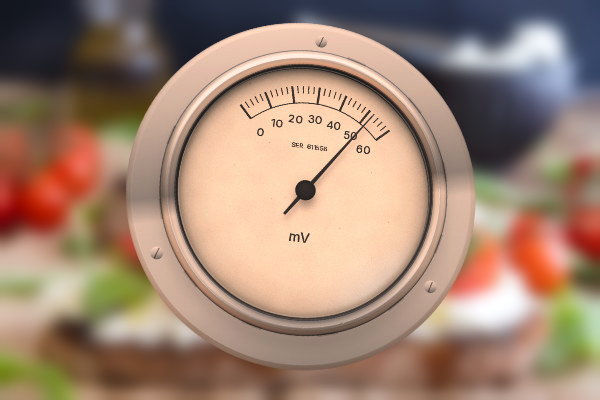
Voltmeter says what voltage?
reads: 52 mV
